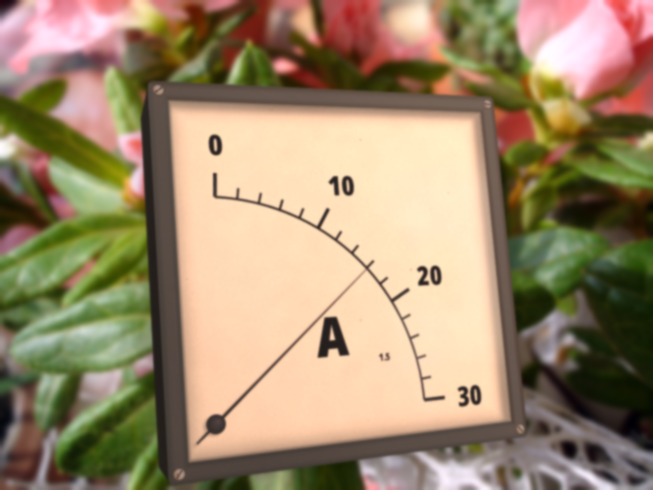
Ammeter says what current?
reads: 16 A
